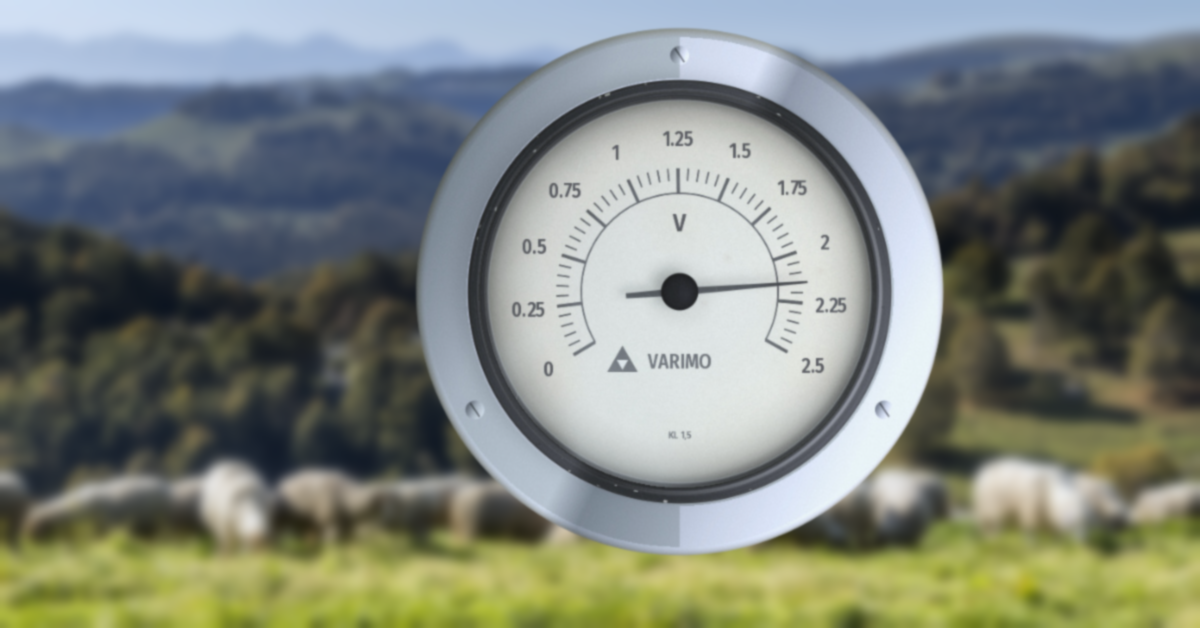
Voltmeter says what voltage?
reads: 2.15 V
